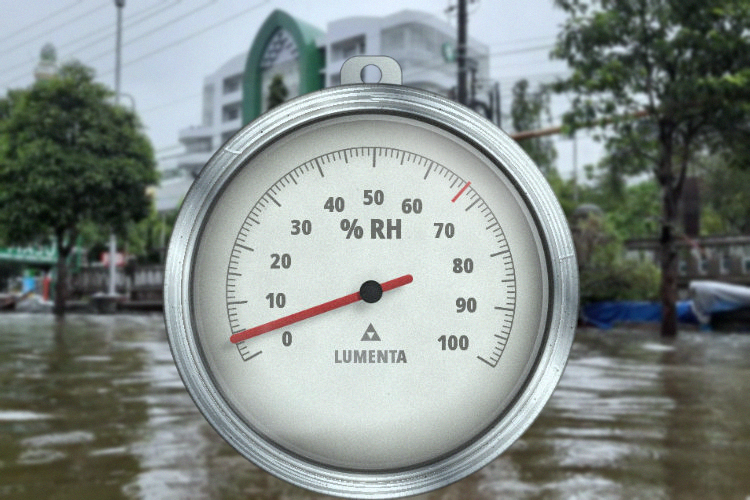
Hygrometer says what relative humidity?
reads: 4 %
